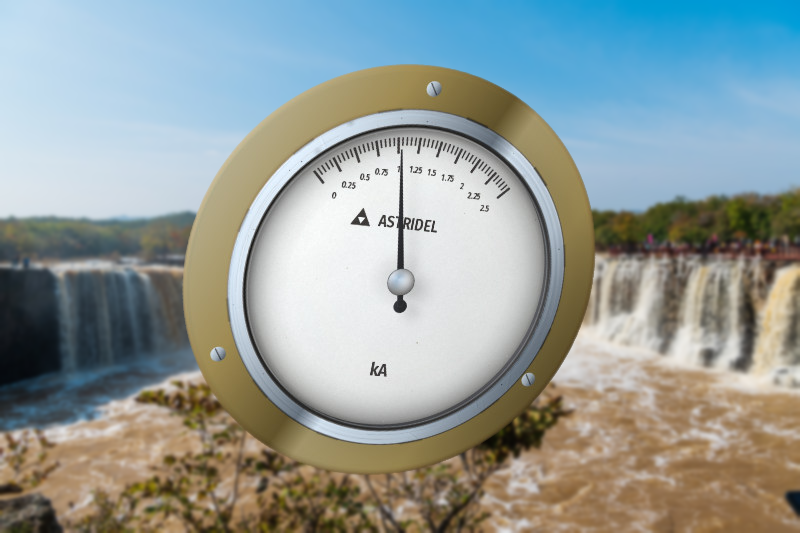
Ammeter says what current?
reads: 1 kA
